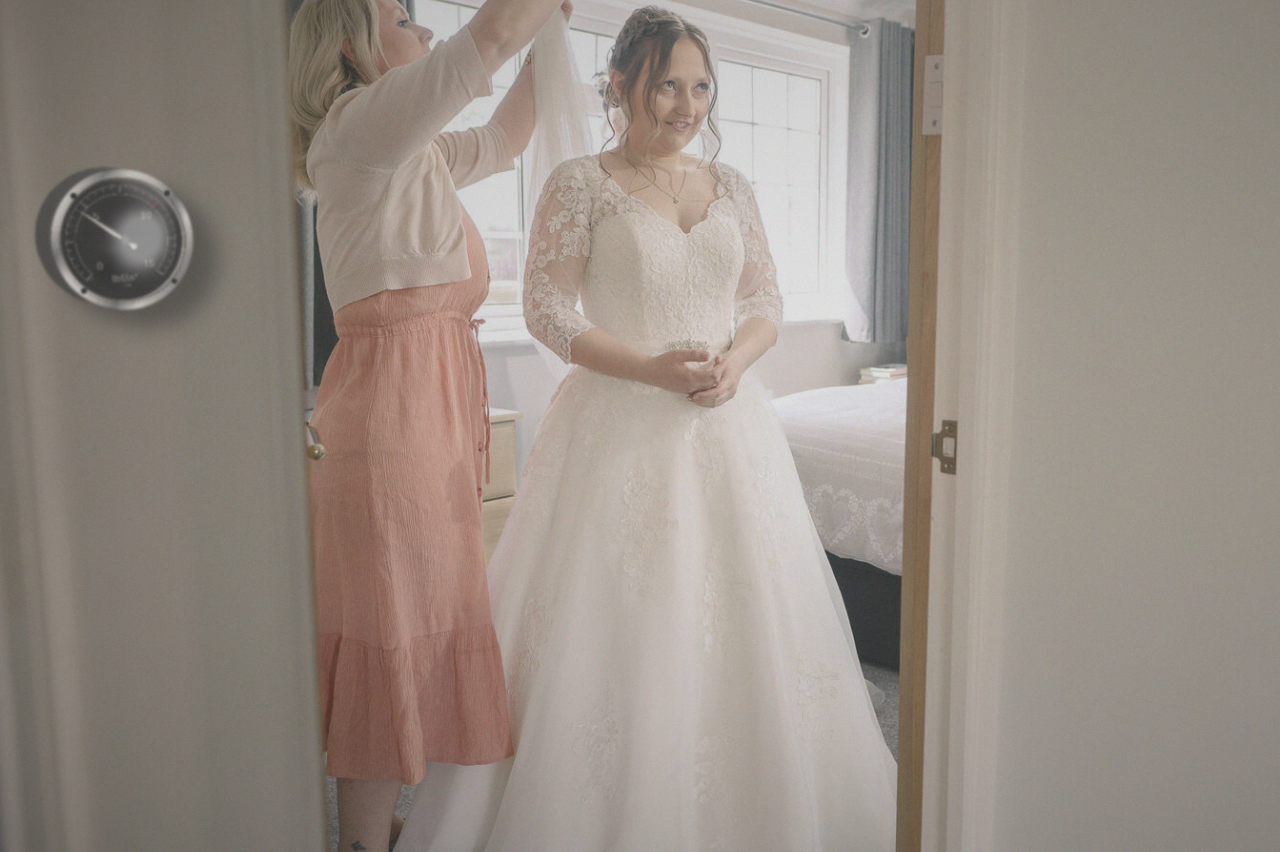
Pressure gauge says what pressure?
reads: 4.5 psi
